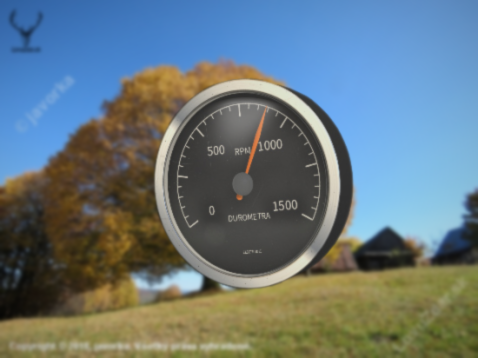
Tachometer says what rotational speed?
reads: 900 rpm
